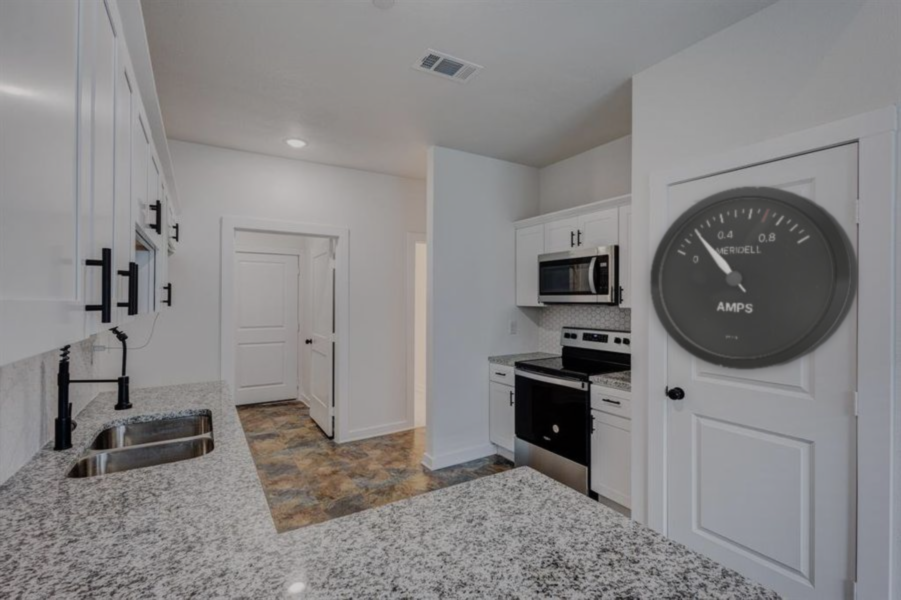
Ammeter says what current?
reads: 0.2 A
